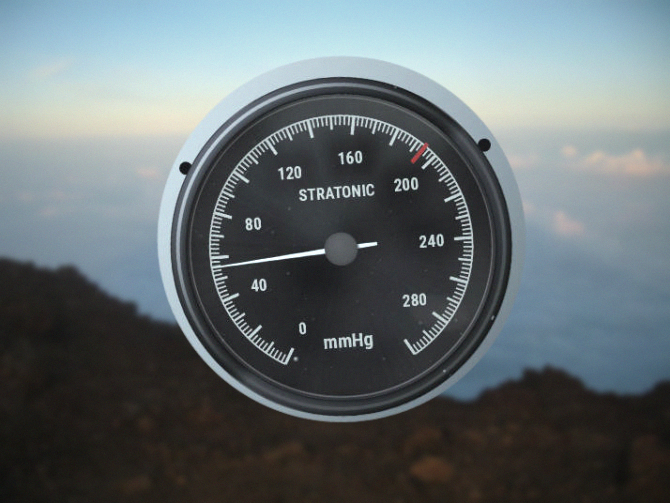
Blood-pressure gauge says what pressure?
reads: 56 mmHg
